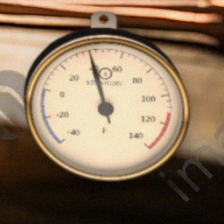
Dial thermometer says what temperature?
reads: 40 °F
